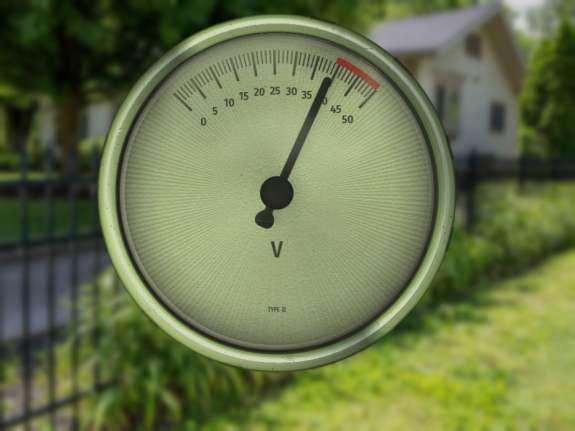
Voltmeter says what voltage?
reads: 39 V
